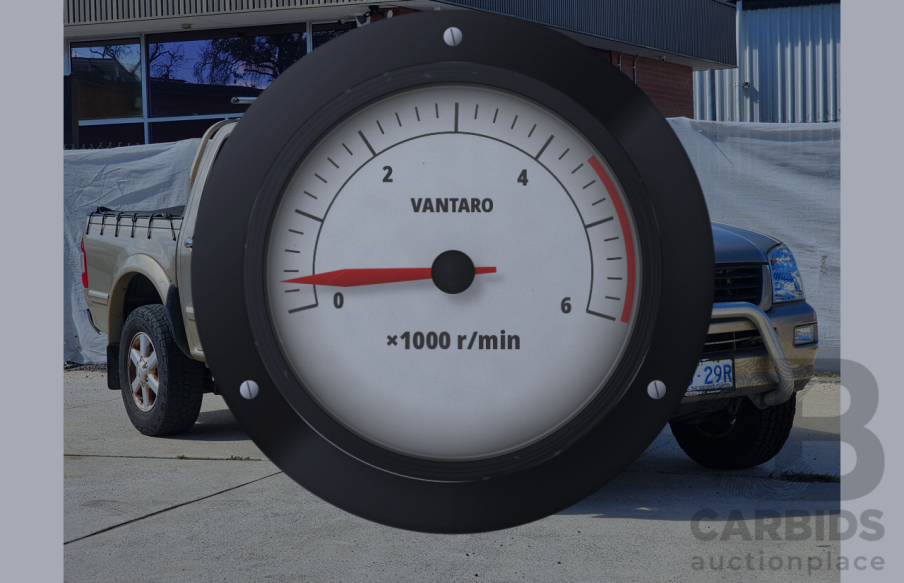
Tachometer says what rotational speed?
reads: 300 rpm
